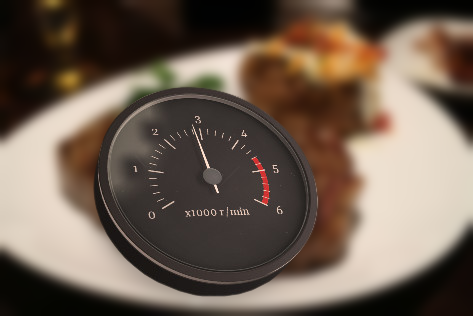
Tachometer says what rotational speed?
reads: 2800 rpm
